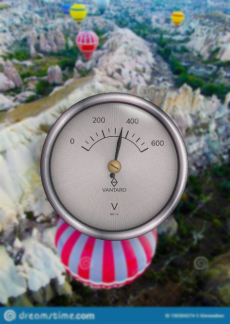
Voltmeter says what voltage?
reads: 350 V
